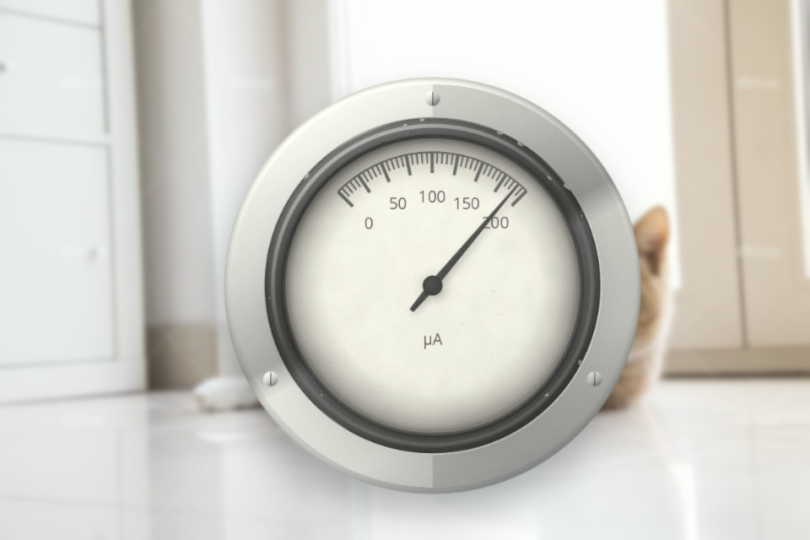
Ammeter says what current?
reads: 190 µA
